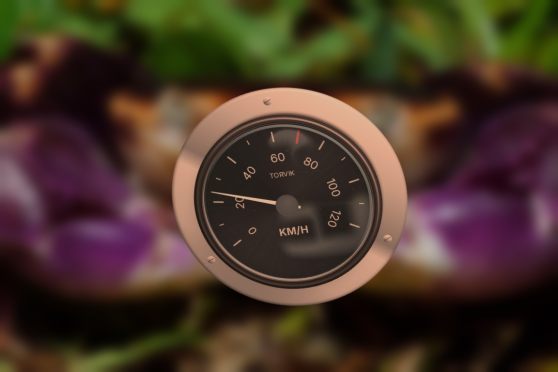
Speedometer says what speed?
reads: 25 km/h
